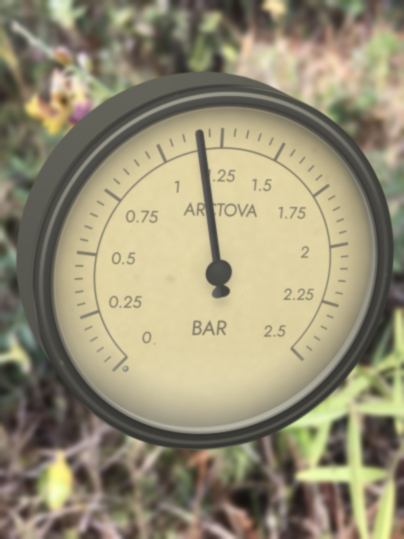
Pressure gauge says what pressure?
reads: 1.15 bar
